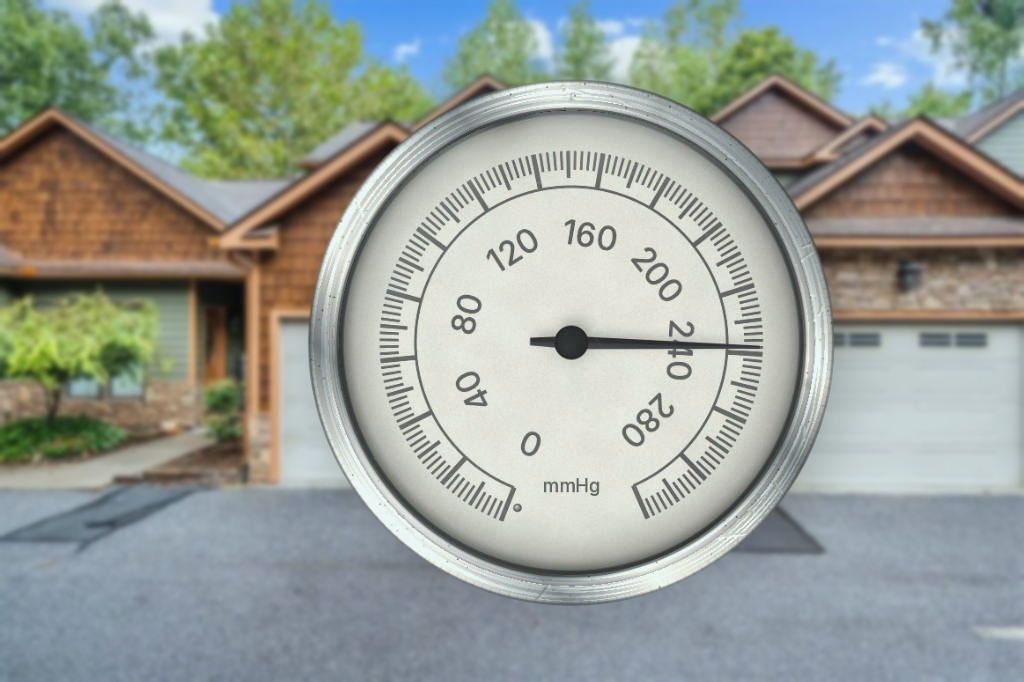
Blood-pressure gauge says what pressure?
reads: 238 mmHg
